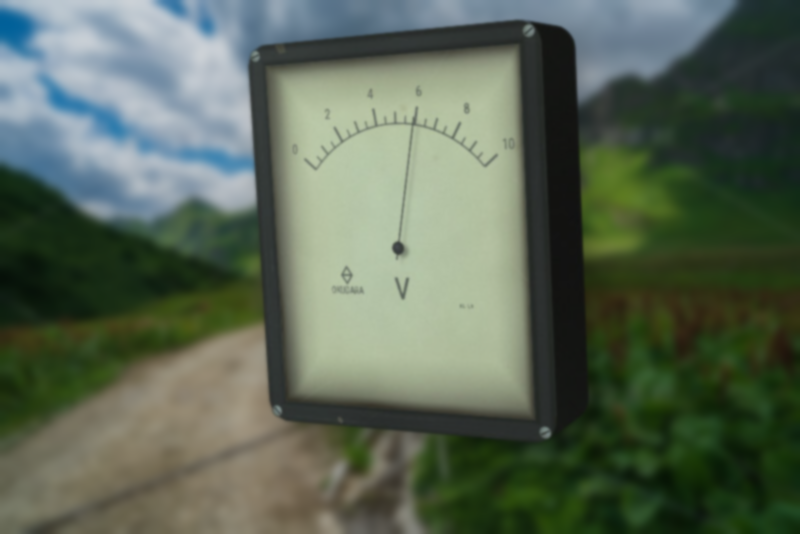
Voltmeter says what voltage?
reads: 6 V
